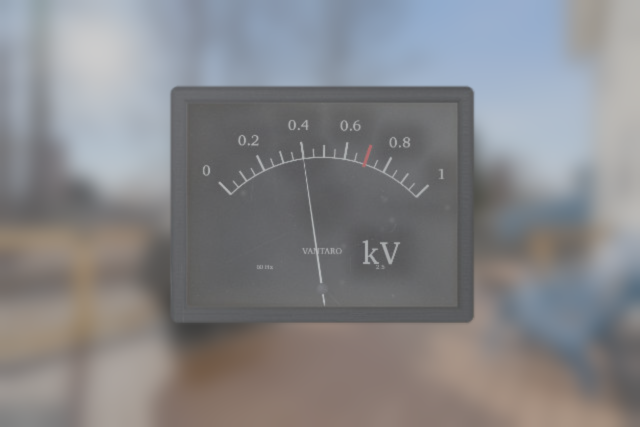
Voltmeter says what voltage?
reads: 0.4 kV
